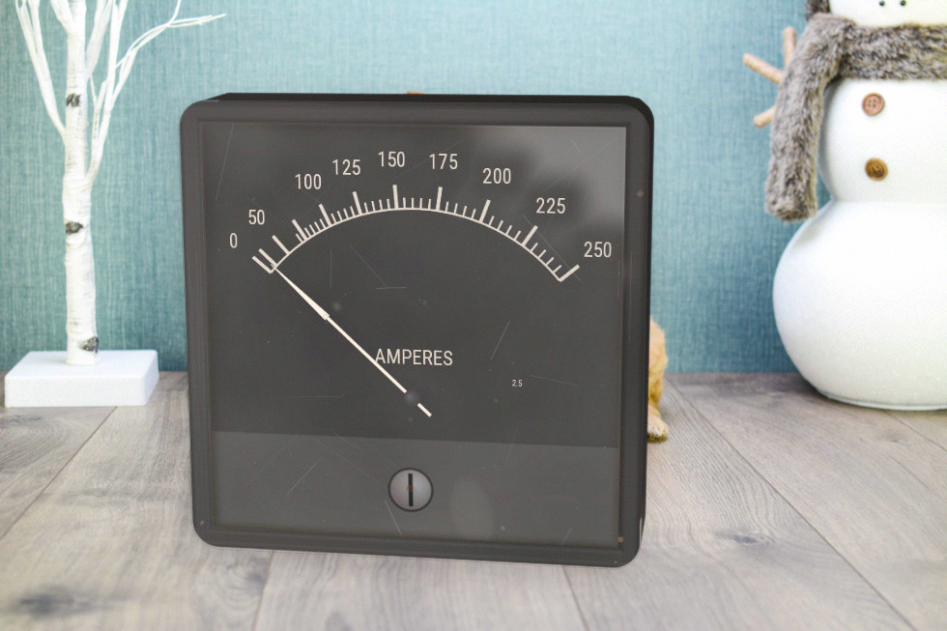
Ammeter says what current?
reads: 25 A
